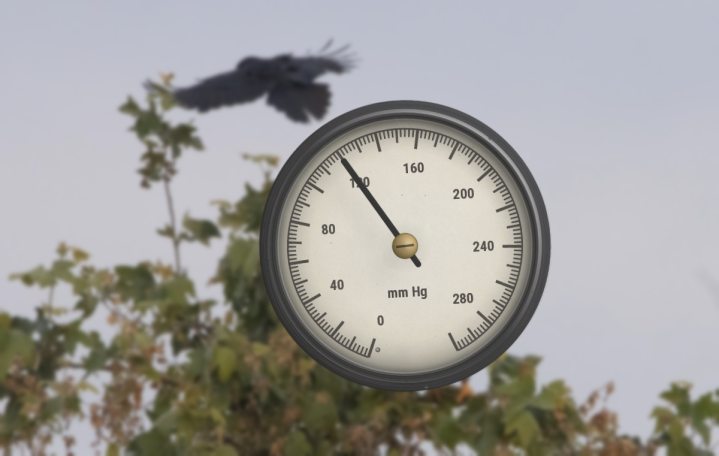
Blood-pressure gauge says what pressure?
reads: 120 mmHg
